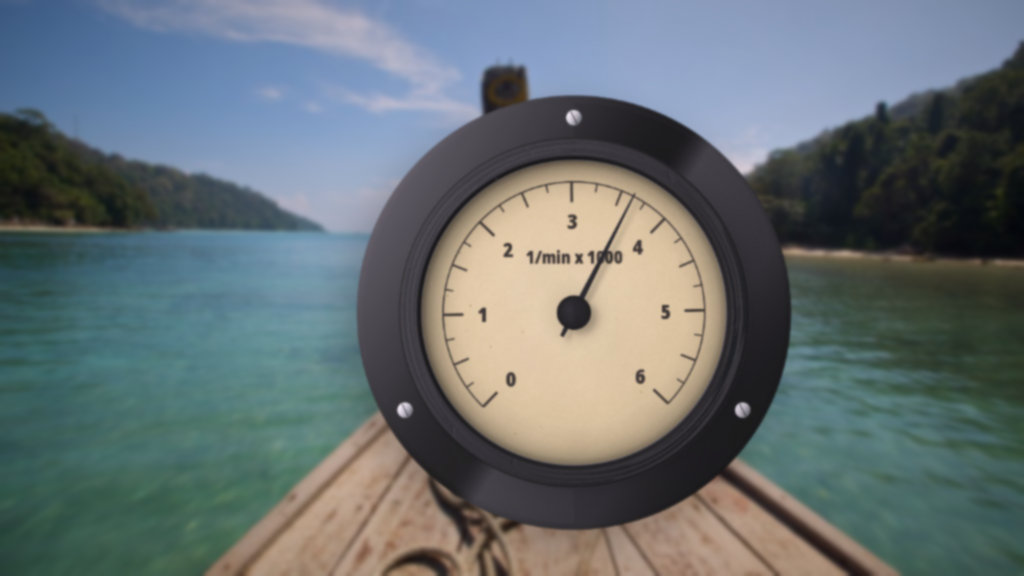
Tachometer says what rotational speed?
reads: 3625 rpm
